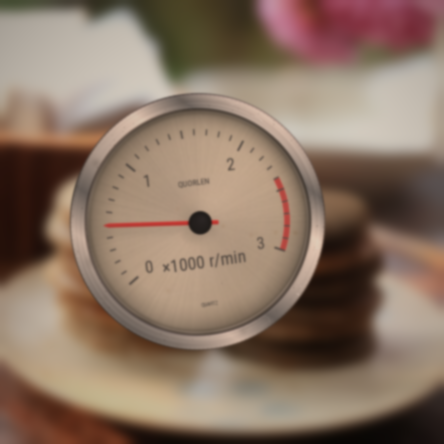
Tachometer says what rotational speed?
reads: 500 rpm
